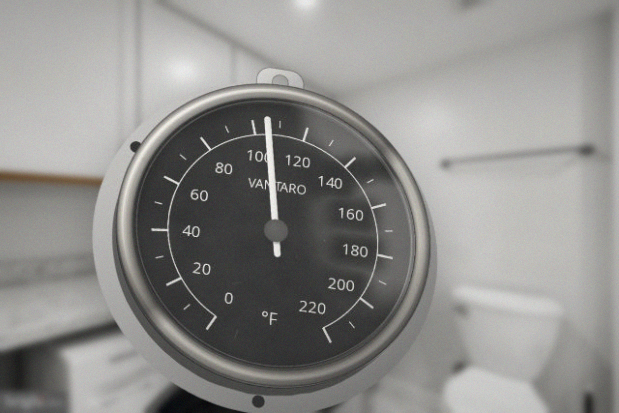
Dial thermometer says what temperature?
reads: 105 °F
